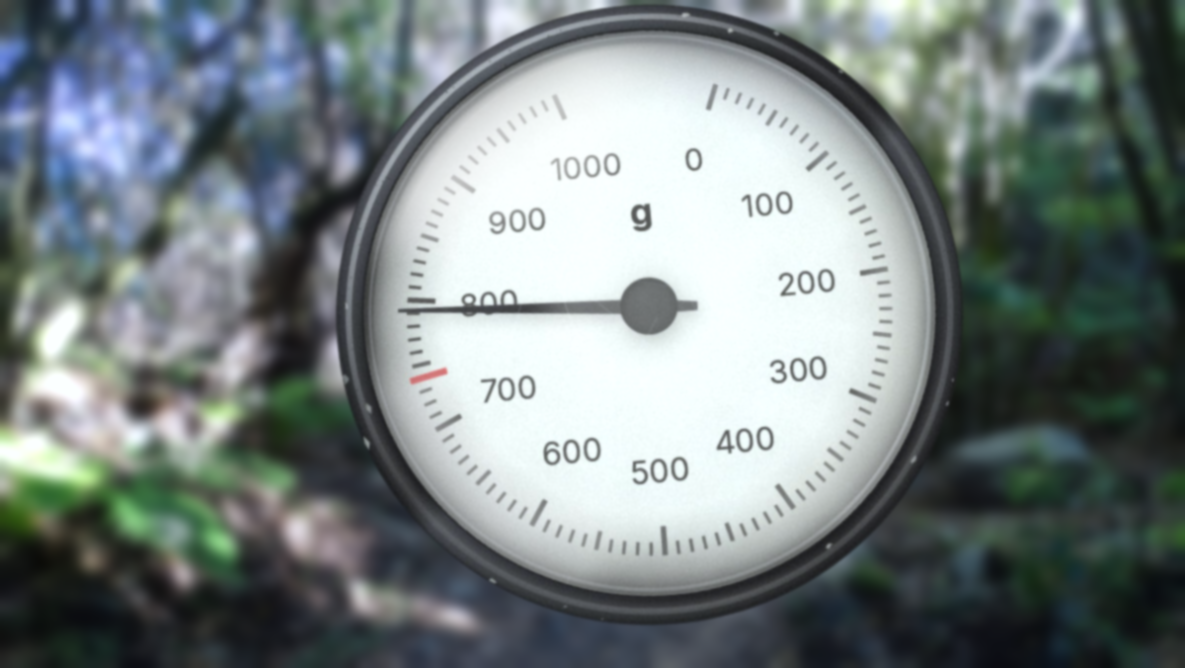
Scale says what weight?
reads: 790 g
